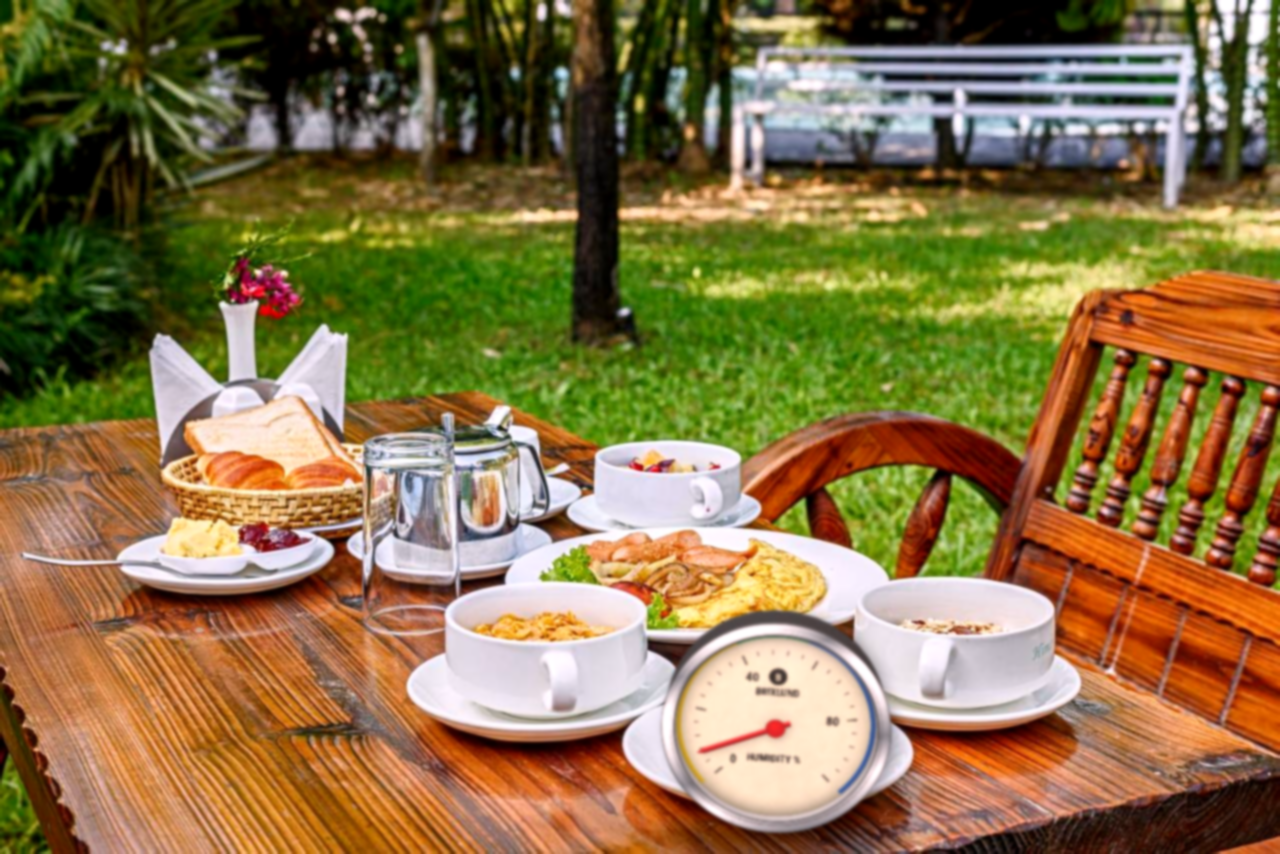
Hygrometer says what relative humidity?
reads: 8 %
